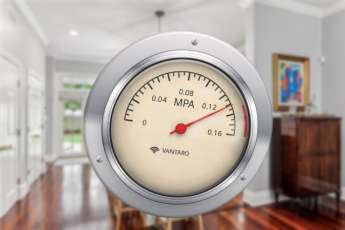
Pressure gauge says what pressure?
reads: 0.13 MPa
